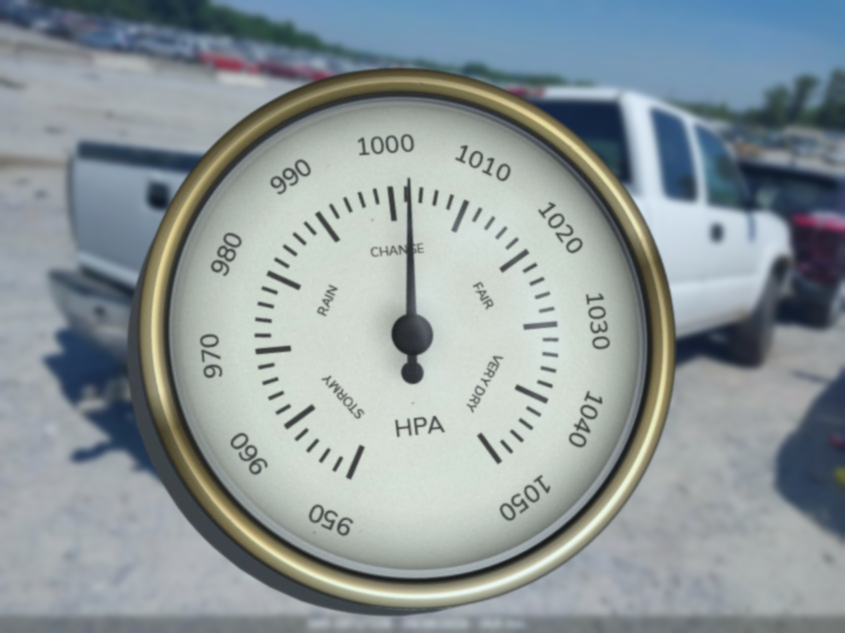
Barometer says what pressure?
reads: 1002 hPa
